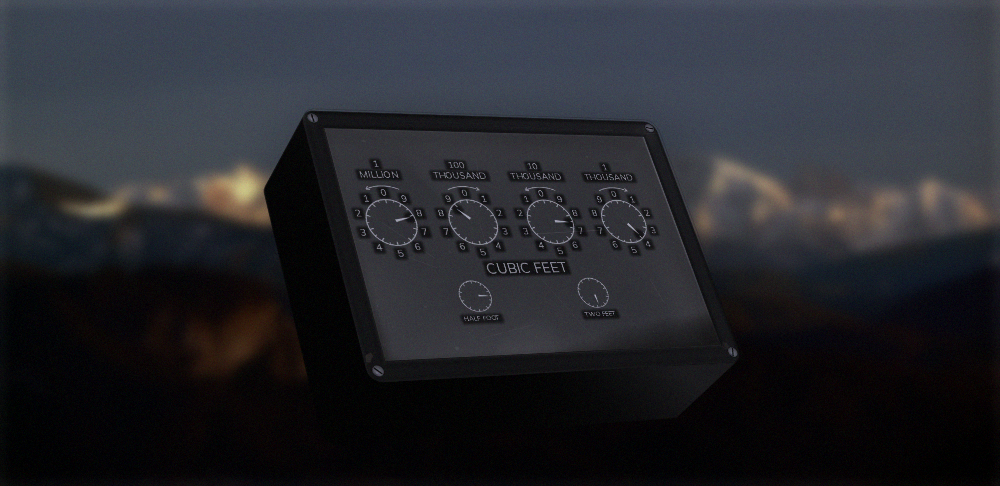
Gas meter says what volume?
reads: 787400 ft³
